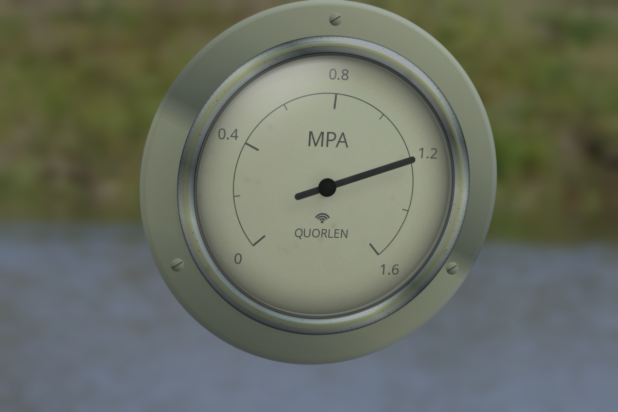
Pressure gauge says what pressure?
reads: 1.2 MPa
